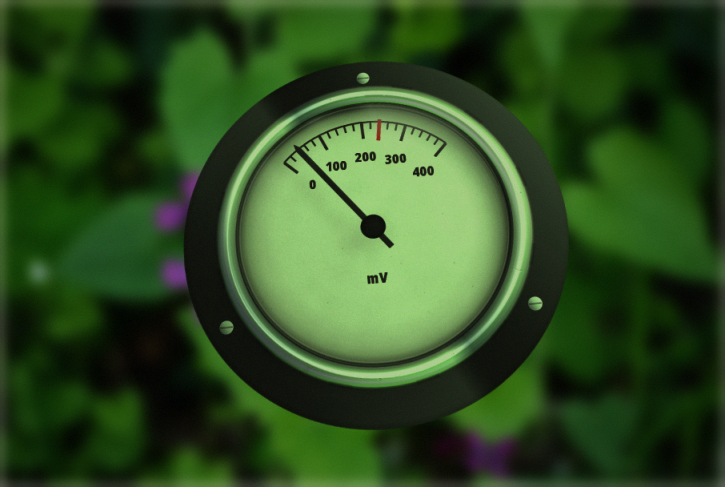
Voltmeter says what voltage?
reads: 40 mV
